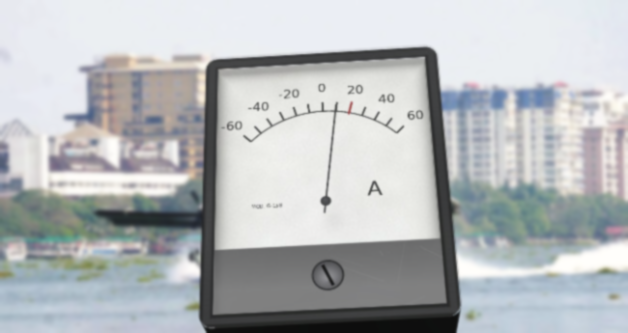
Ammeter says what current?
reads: 10 A
